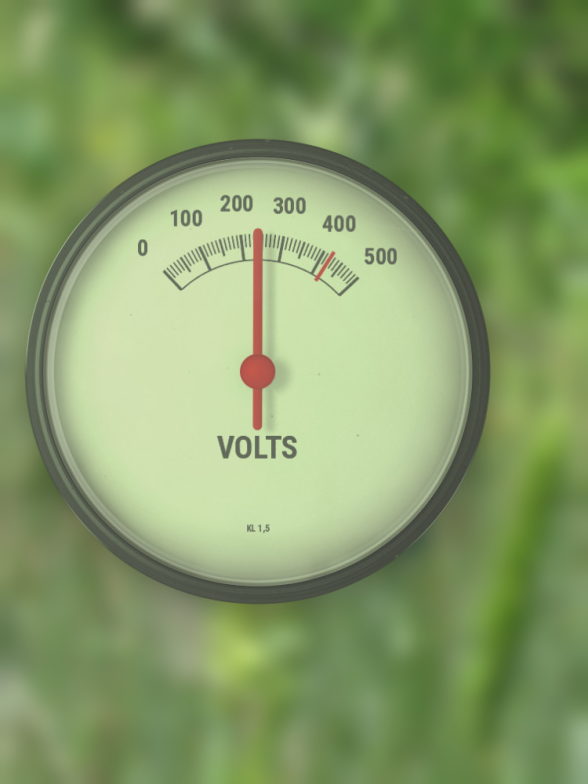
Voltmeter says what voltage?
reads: 240 V
